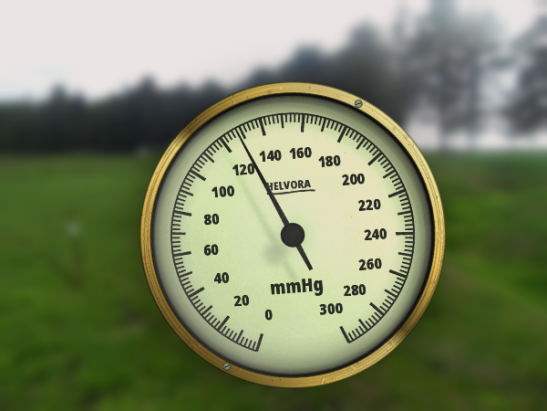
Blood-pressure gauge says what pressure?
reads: 128 mmHg
